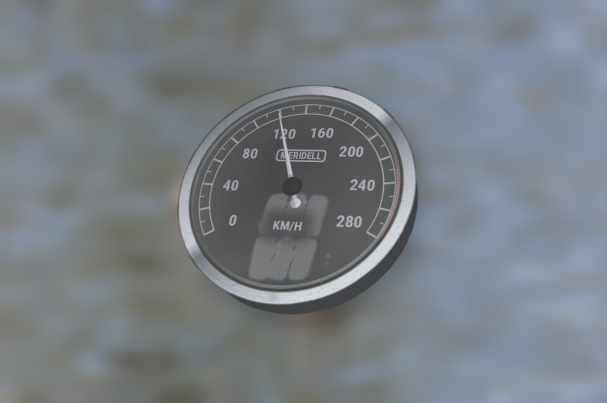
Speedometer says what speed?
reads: 120 km/h
